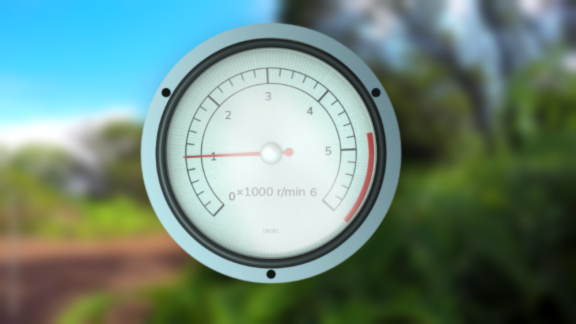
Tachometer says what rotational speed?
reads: 1000 rpm
